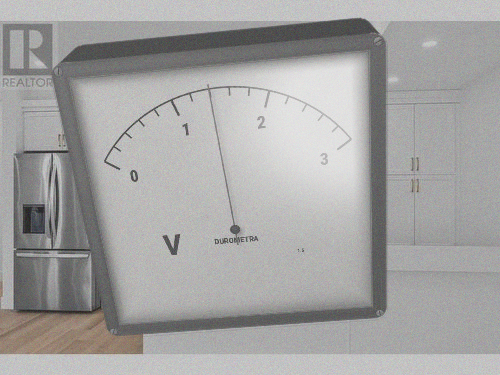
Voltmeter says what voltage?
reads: 1.4 V
